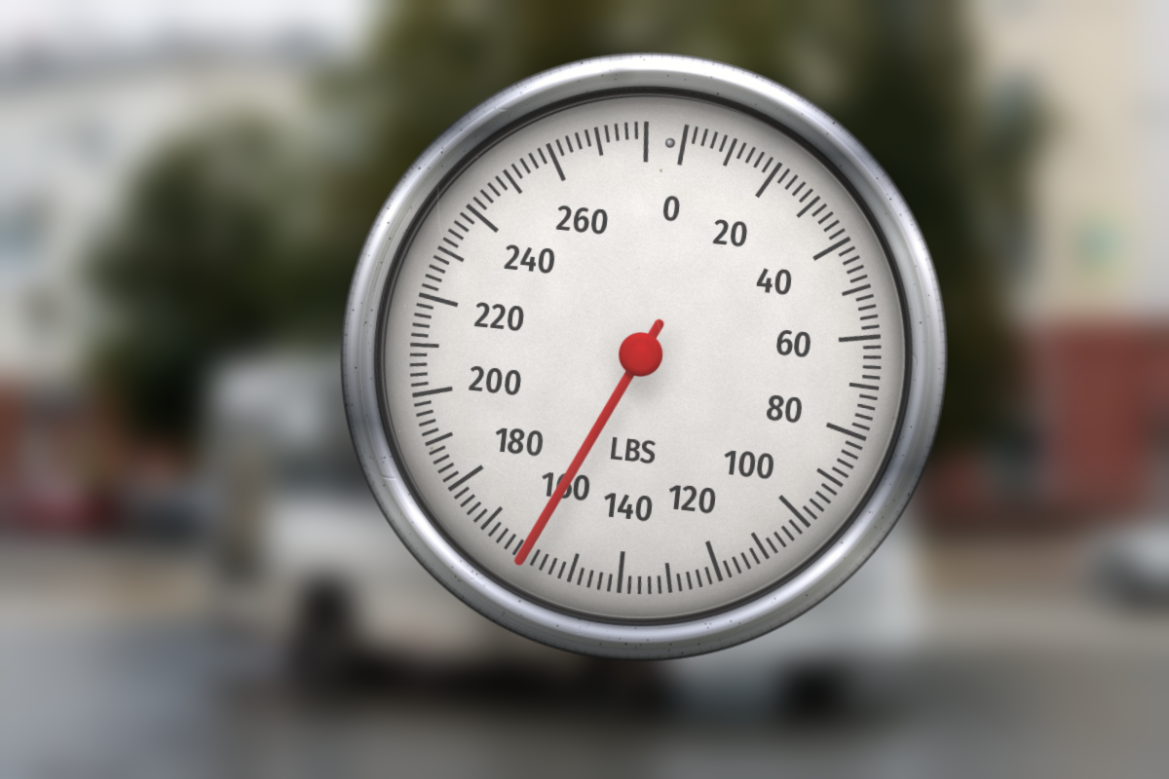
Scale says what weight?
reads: 160 lb
